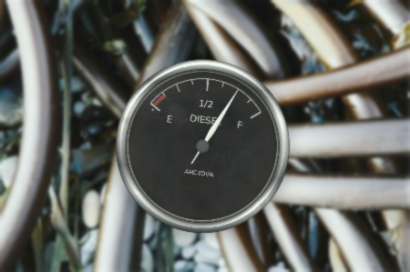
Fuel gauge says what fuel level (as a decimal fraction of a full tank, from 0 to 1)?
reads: 0.75
